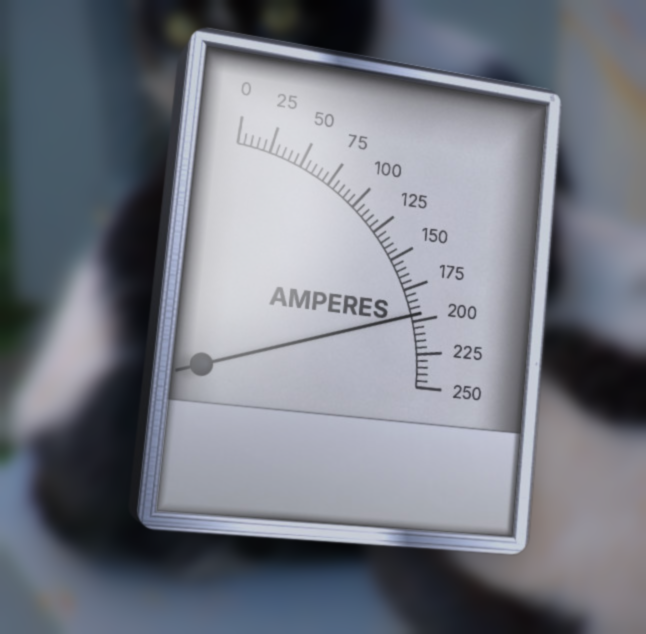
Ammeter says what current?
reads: 195 A
